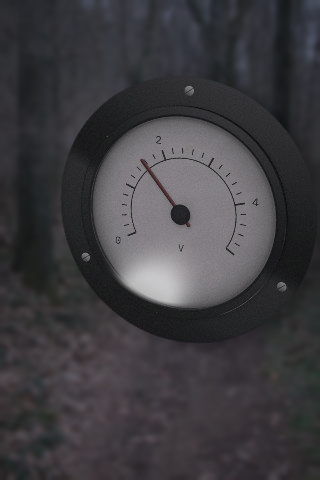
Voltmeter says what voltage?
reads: 1.6 V
